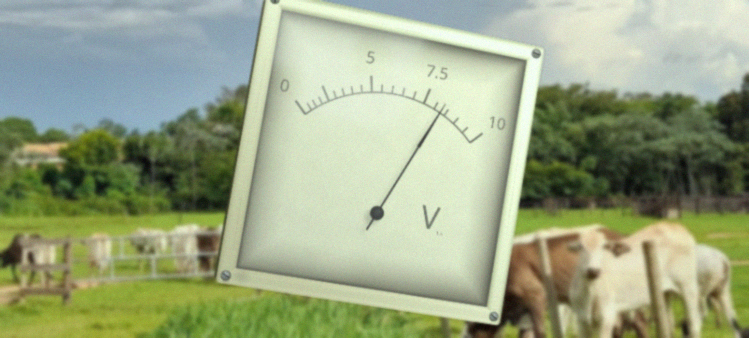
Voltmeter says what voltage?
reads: 8.25 V
